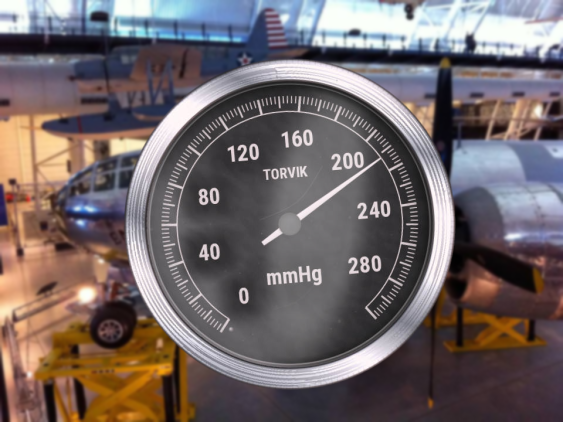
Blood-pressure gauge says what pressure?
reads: 212 mmHg
